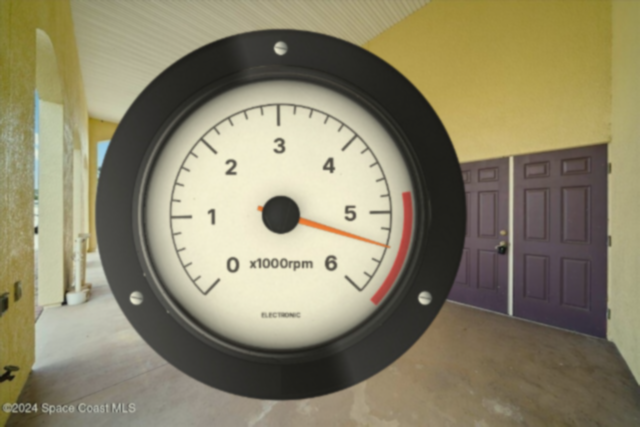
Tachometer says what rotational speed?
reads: 5400 rpm
